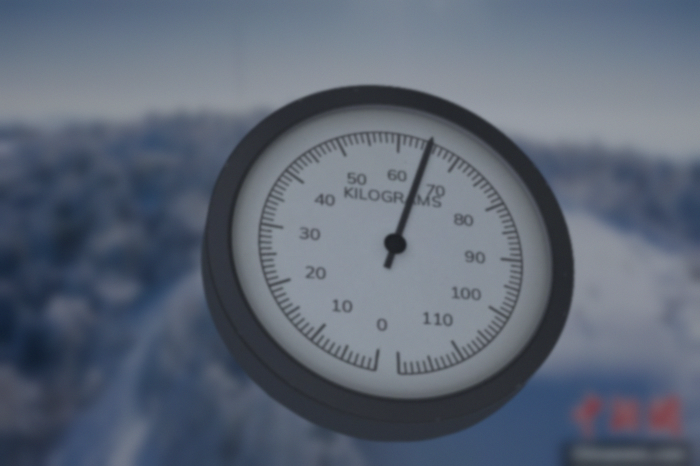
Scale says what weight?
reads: 65 kg
